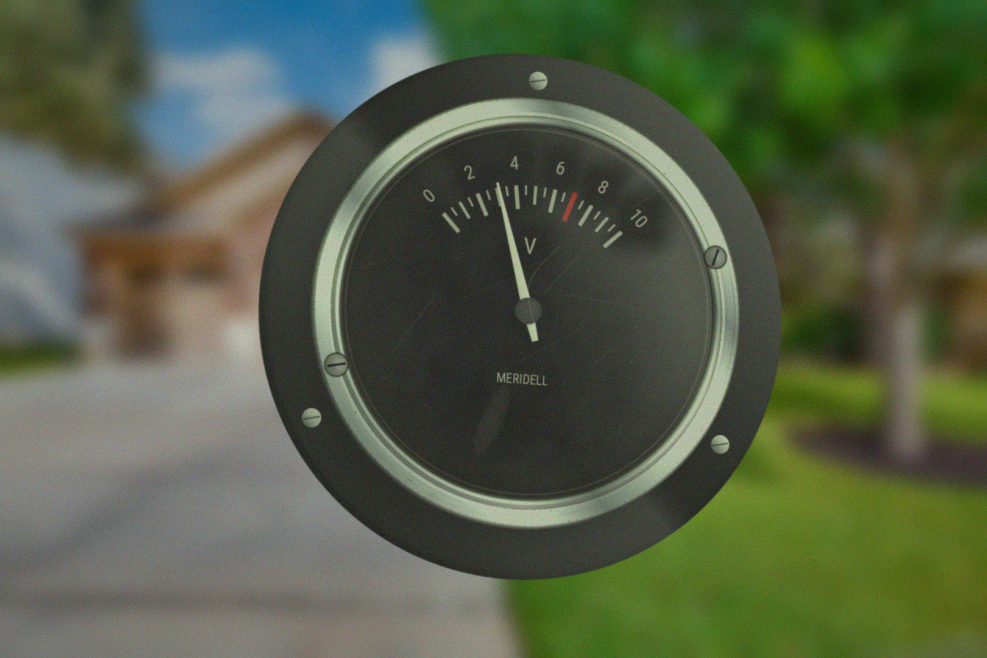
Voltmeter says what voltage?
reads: 3 V
